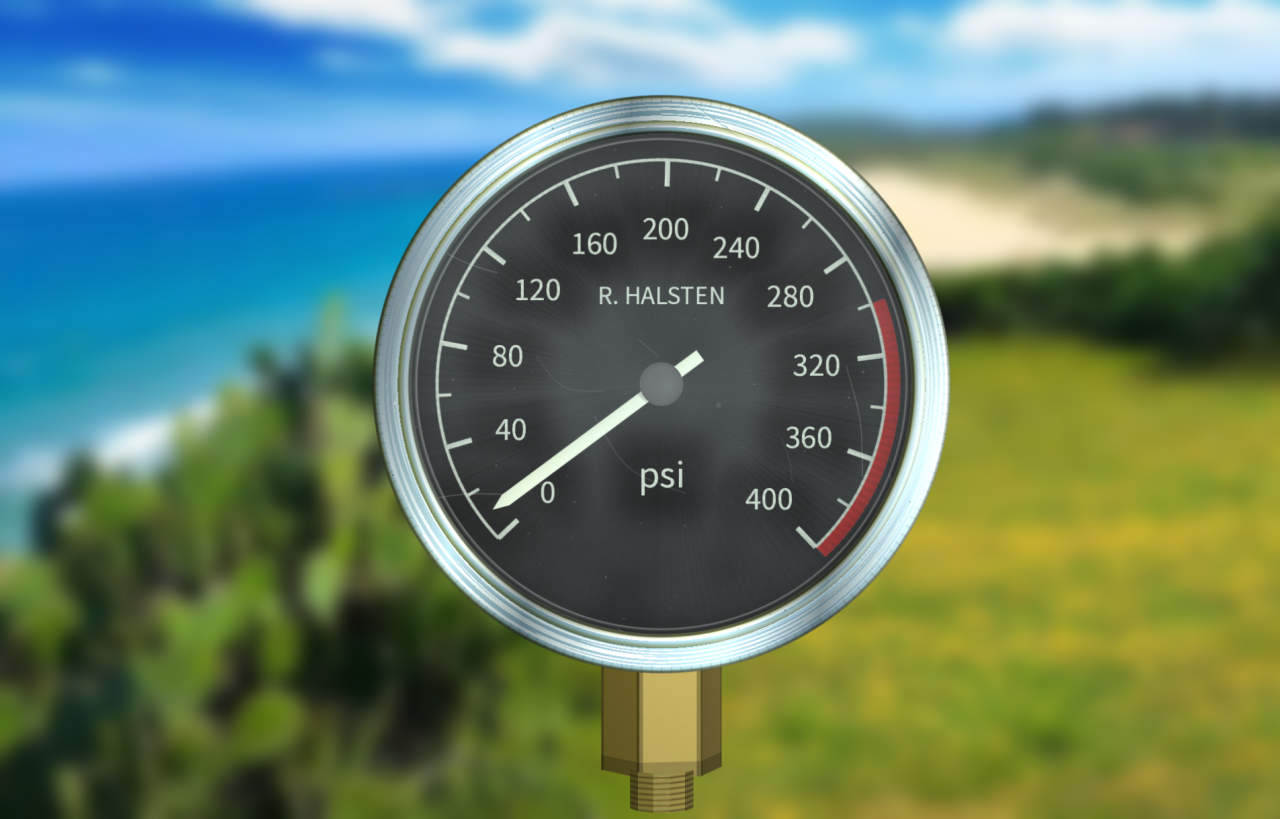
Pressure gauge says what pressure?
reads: 10 psi
